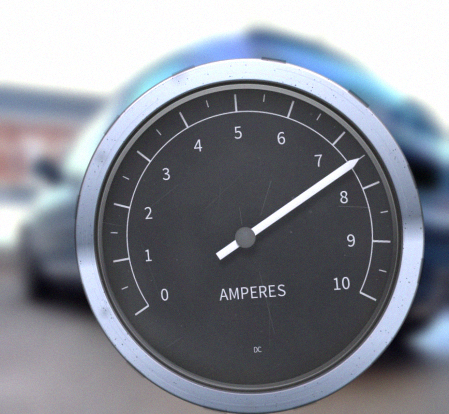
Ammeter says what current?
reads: 7.5 A
